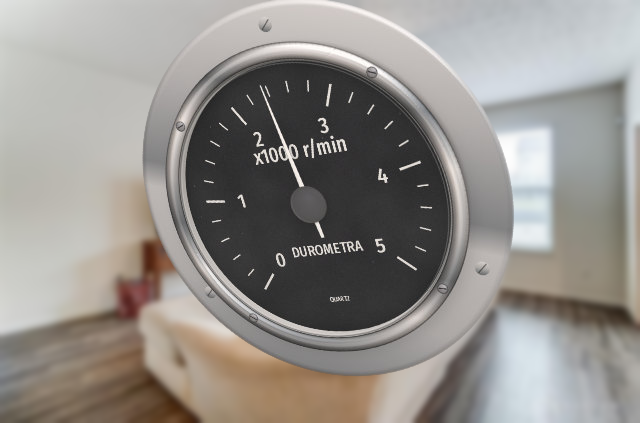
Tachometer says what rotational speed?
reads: 2400 rpm
